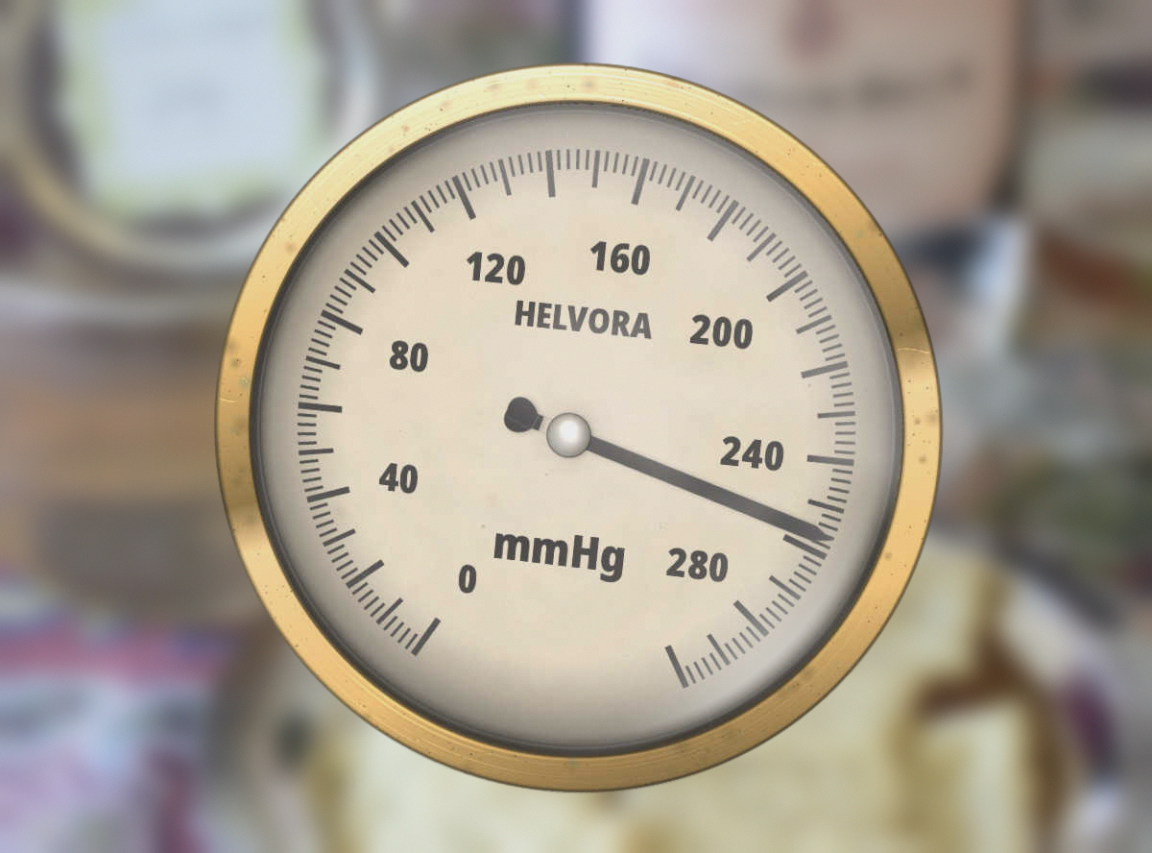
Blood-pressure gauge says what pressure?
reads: 256 mmHg
